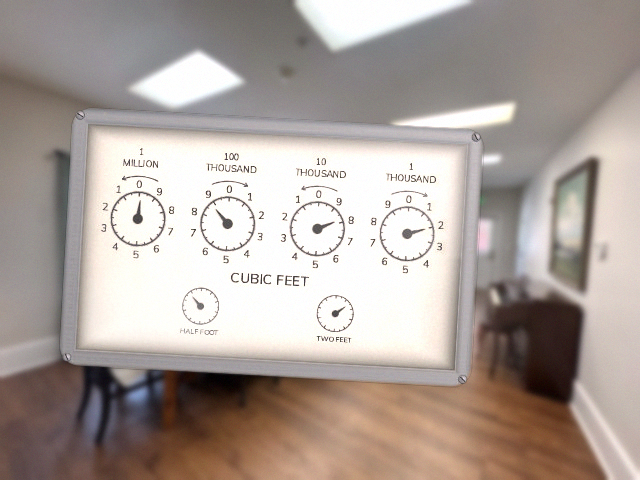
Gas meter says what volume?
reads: 988200 ft³
